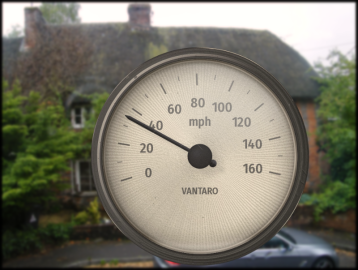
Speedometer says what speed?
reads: 35 mph
